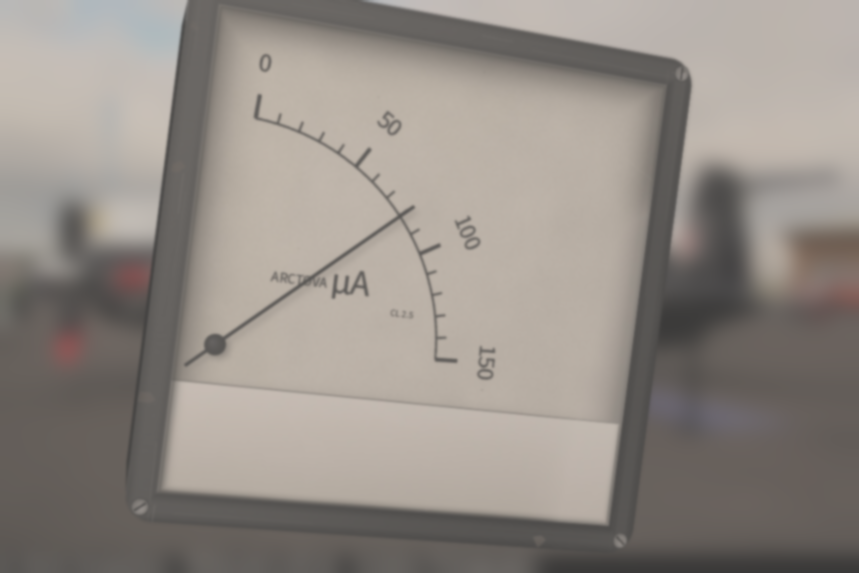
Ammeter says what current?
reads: 80 µA
